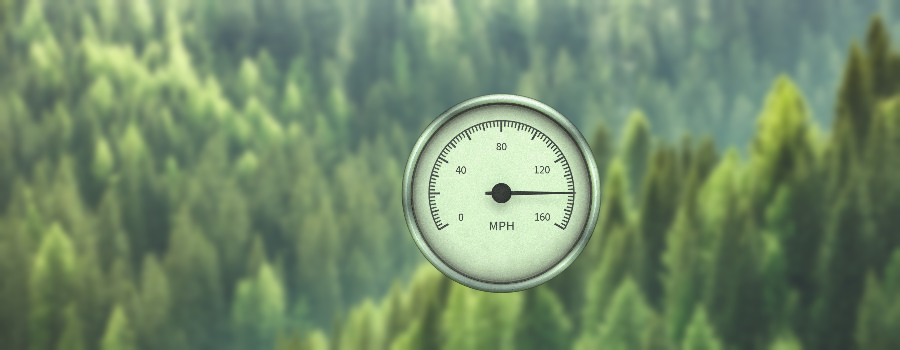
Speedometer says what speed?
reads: 140 mph
